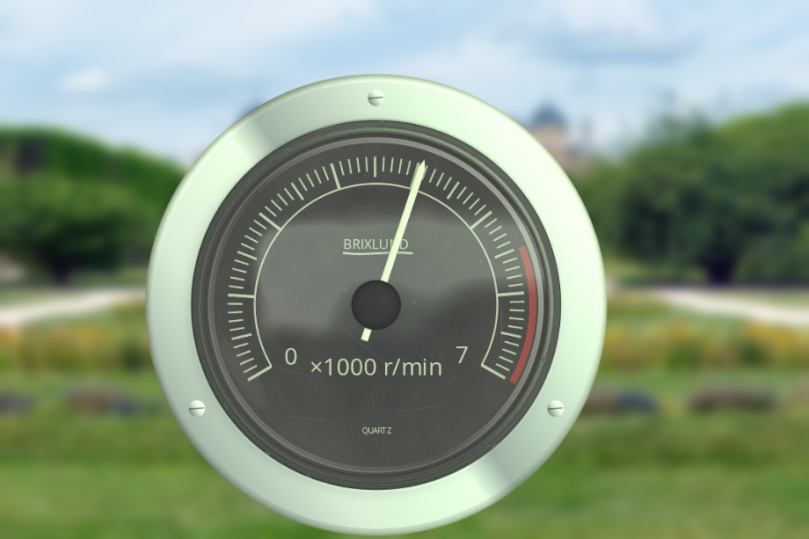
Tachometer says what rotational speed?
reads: 4050 rpm
